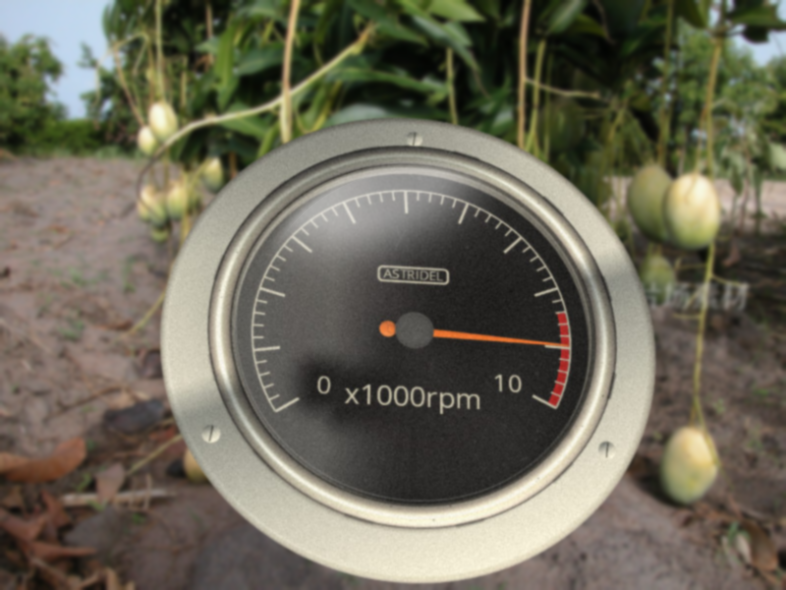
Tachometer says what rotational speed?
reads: 9000 rpm
